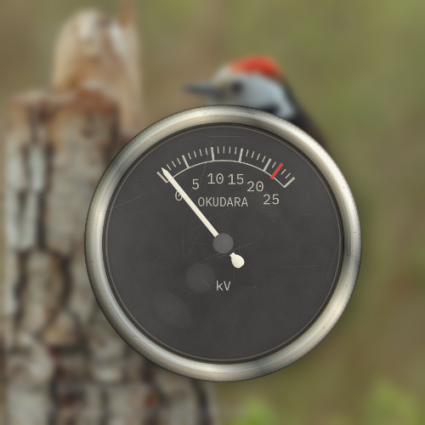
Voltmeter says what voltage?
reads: 1 kV
